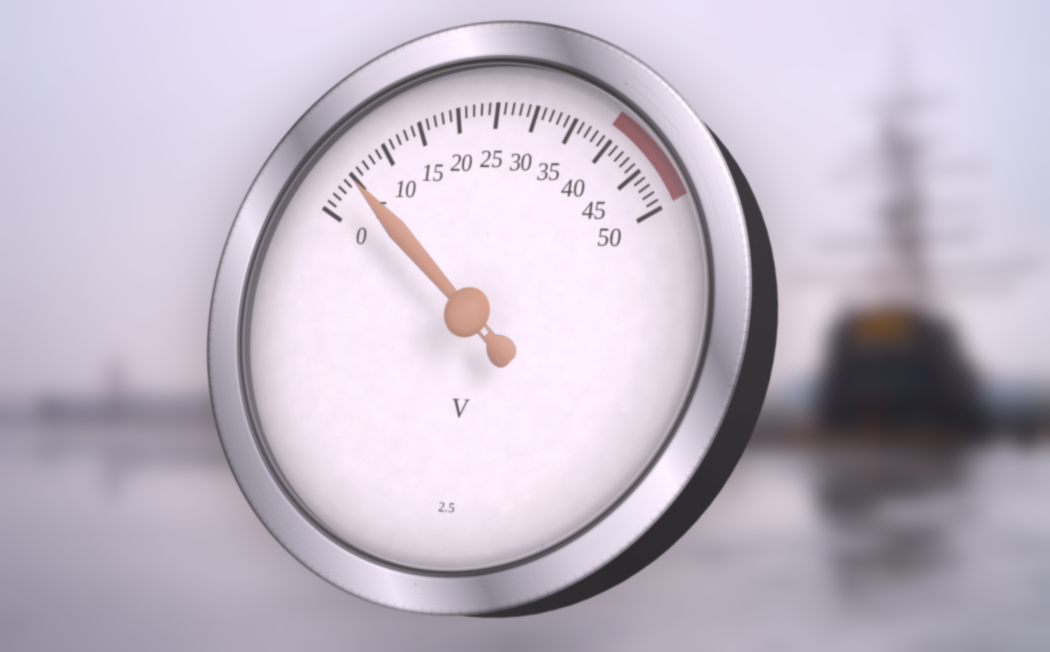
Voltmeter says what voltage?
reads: 5 V
